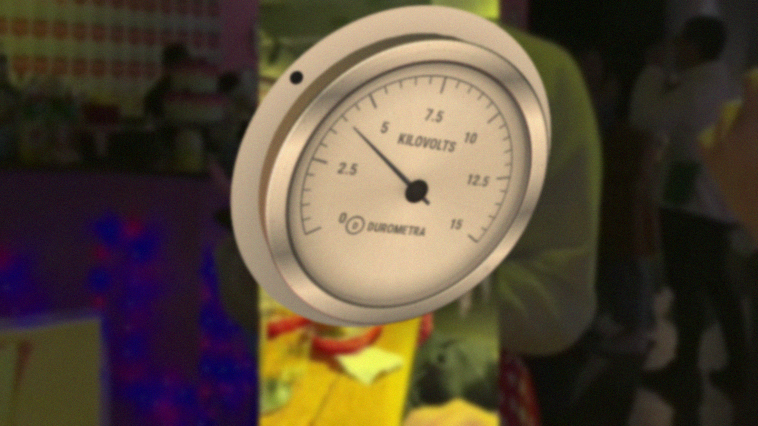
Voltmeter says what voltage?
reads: 4 kV
